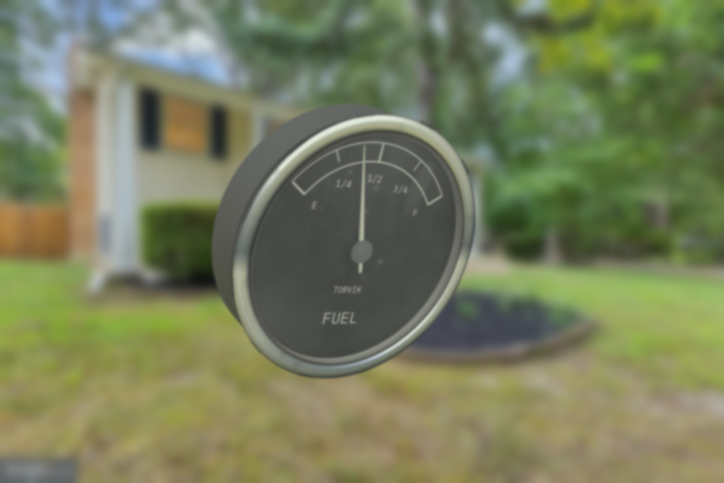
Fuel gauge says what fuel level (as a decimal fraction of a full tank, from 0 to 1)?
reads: 0.375
